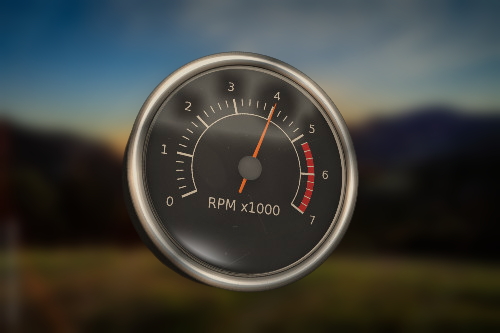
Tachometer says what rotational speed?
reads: 4000 rpm
